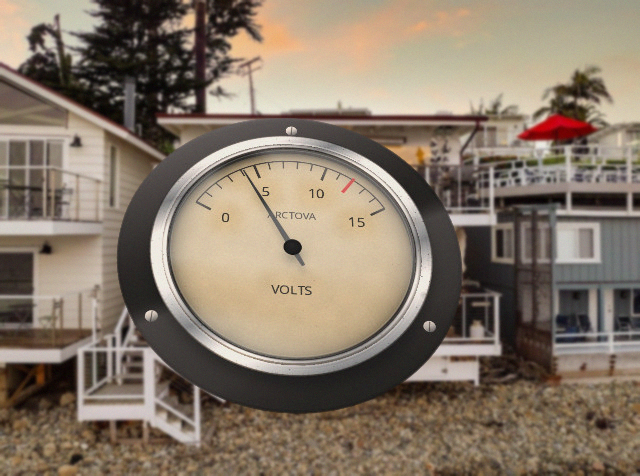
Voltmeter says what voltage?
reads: 4 V
